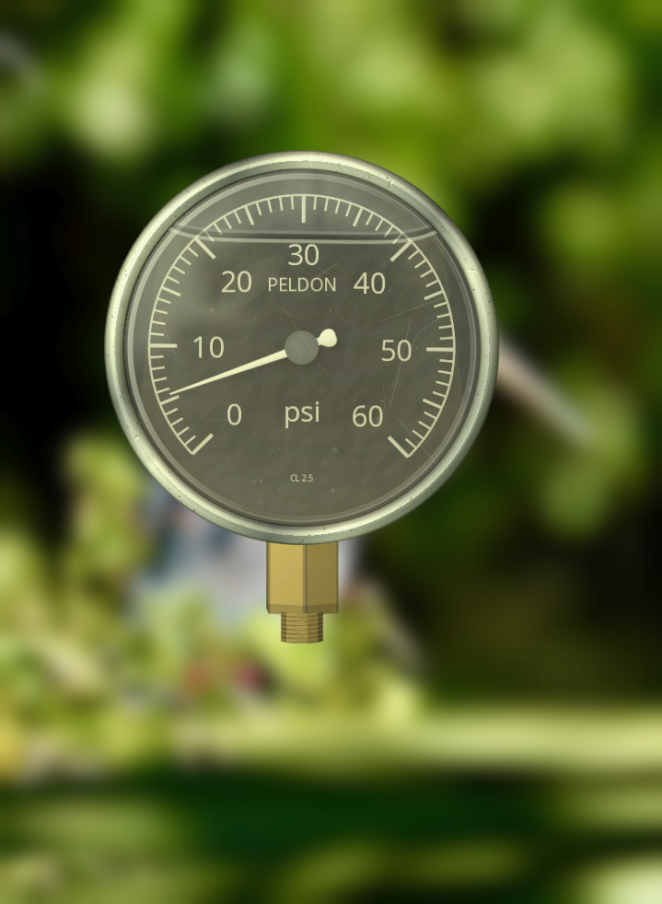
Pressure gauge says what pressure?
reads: 5.5 psi
